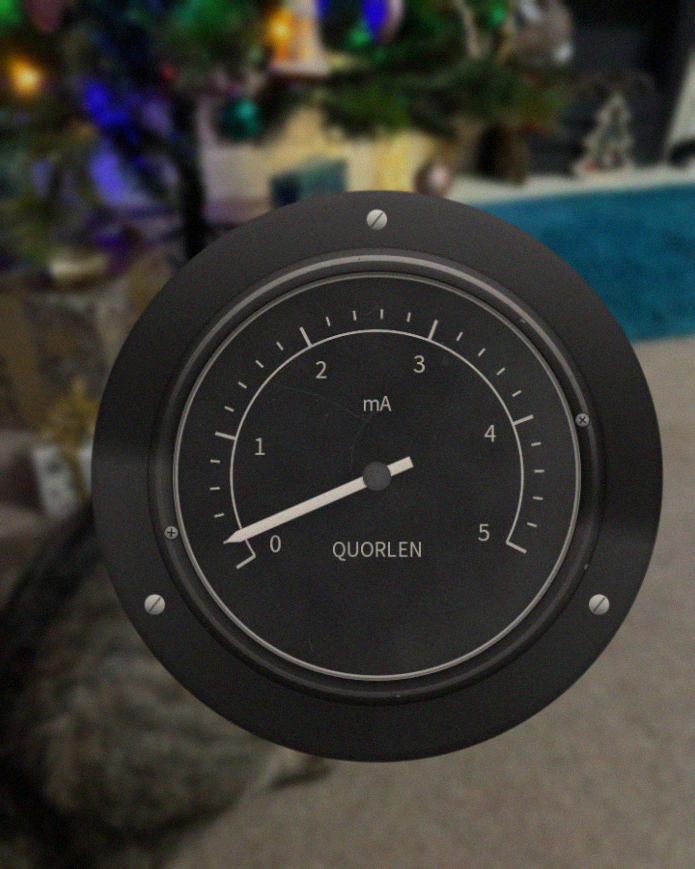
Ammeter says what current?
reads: 0.2 mA
